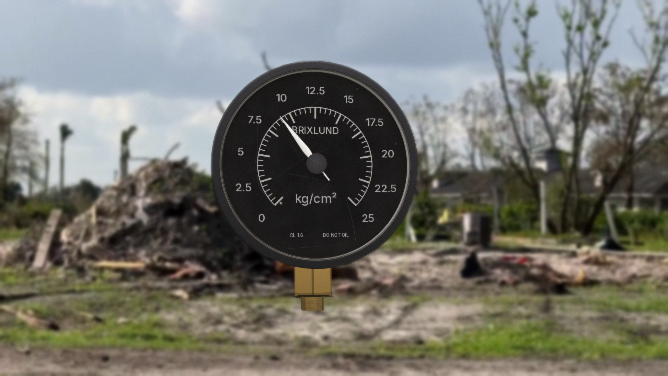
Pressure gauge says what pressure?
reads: 9 kg/cm²
